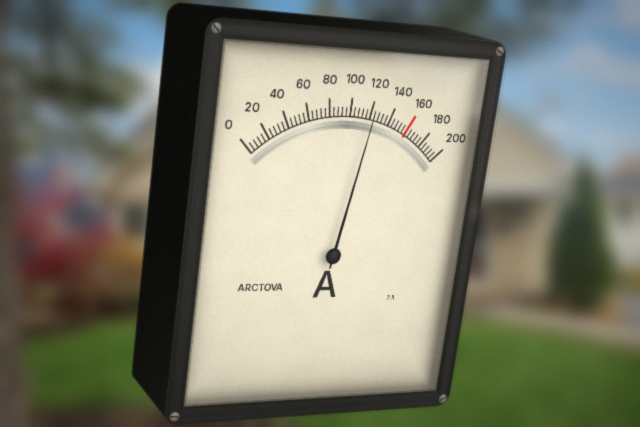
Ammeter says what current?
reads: 120 A
